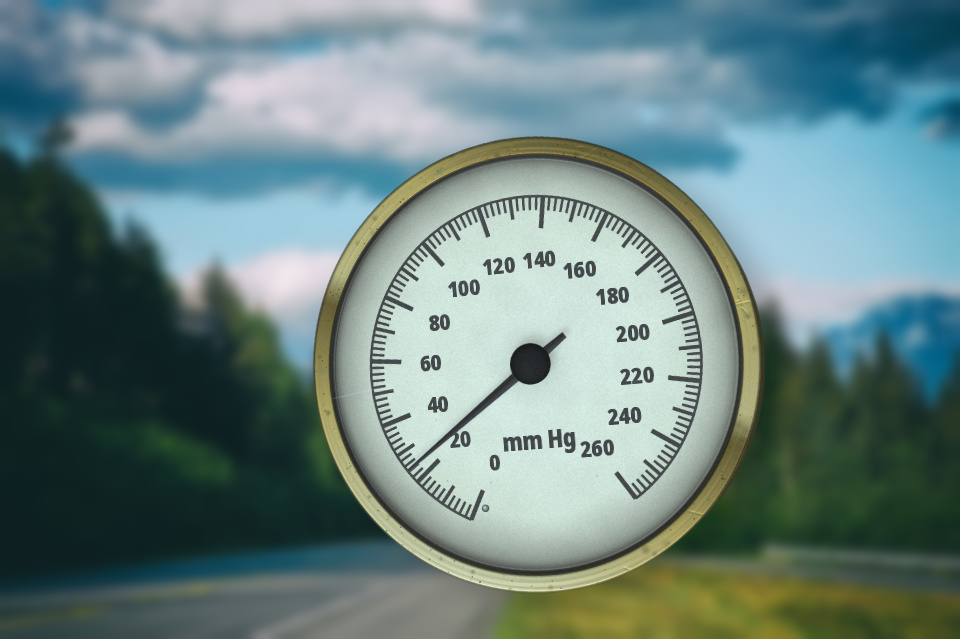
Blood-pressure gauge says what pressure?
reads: 24 mmHg
